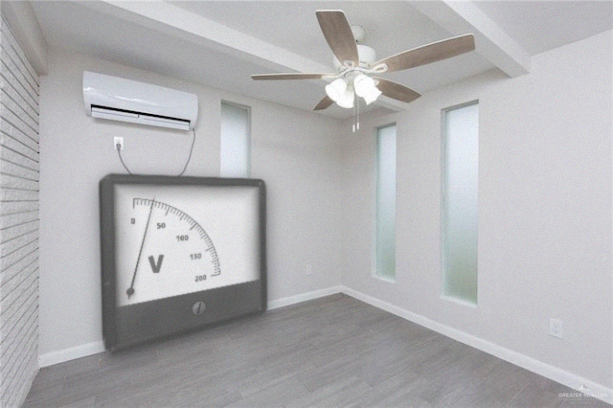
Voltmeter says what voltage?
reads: 25 V
